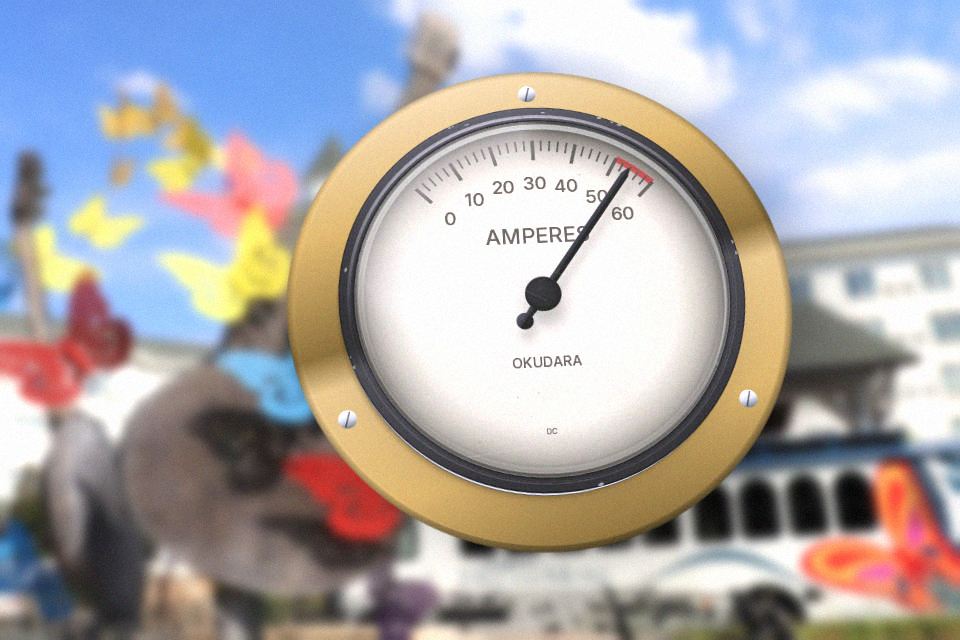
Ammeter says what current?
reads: 54 A
